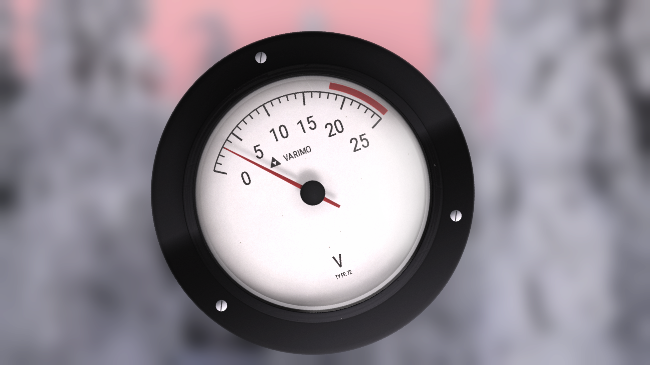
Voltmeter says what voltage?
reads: 3 V
